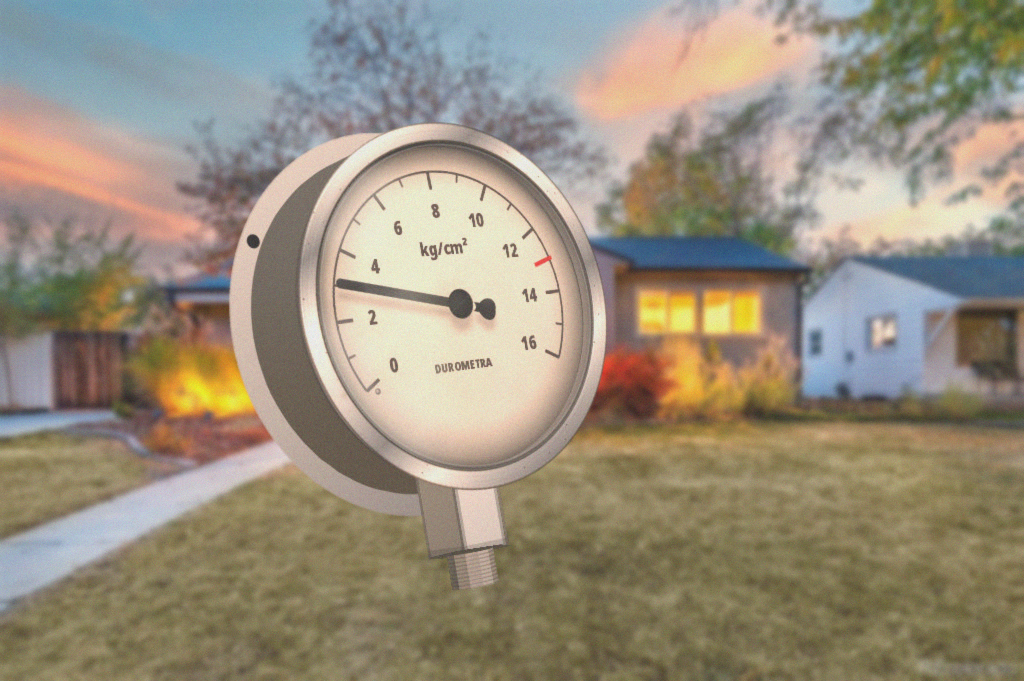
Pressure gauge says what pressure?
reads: 3 kg/cm²
